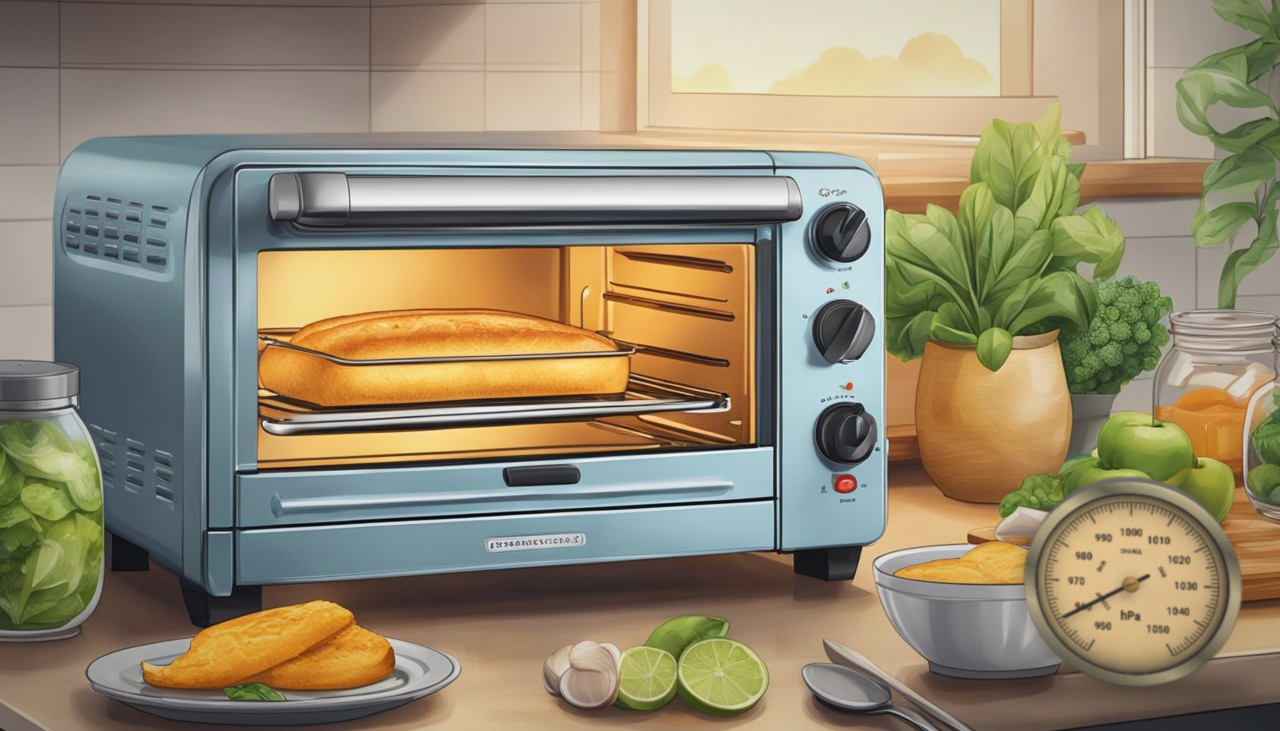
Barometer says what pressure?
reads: 960 hPa
